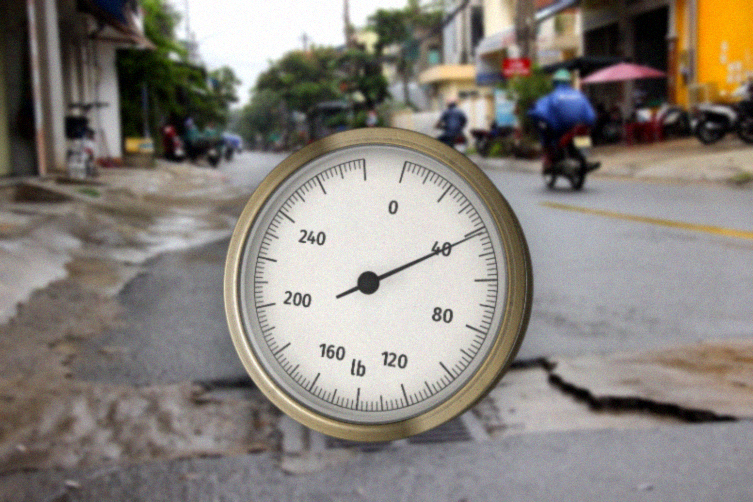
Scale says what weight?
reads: 42 lb
